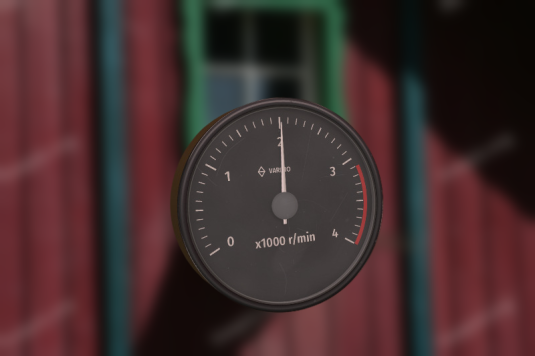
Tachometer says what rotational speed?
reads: 2000 rpm
